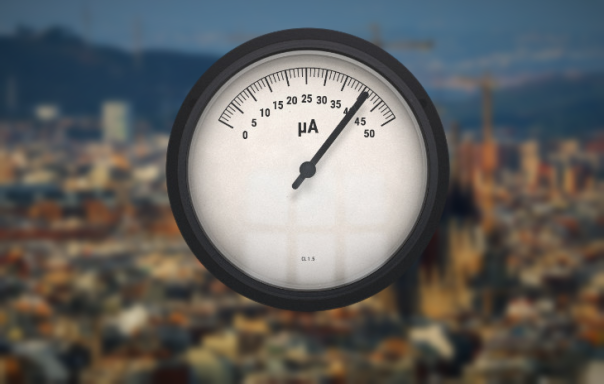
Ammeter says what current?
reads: 41 µA
